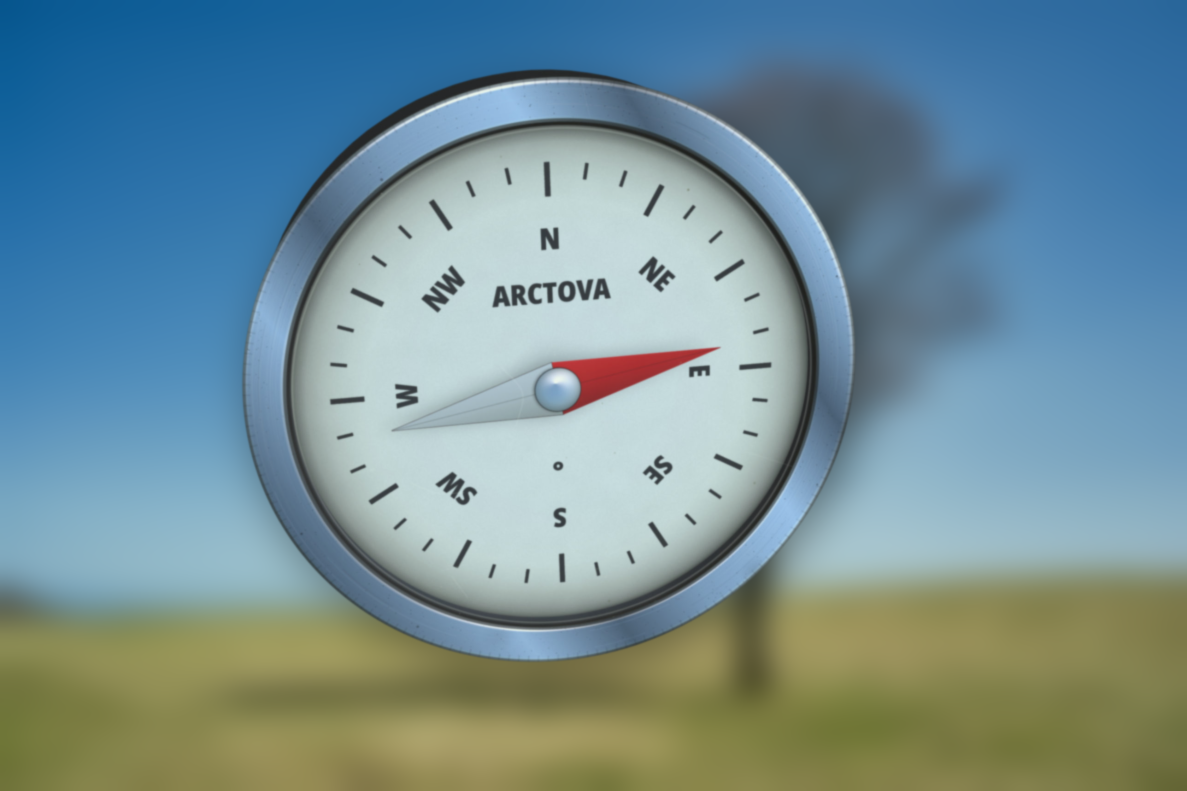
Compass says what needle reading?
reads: 80 °
